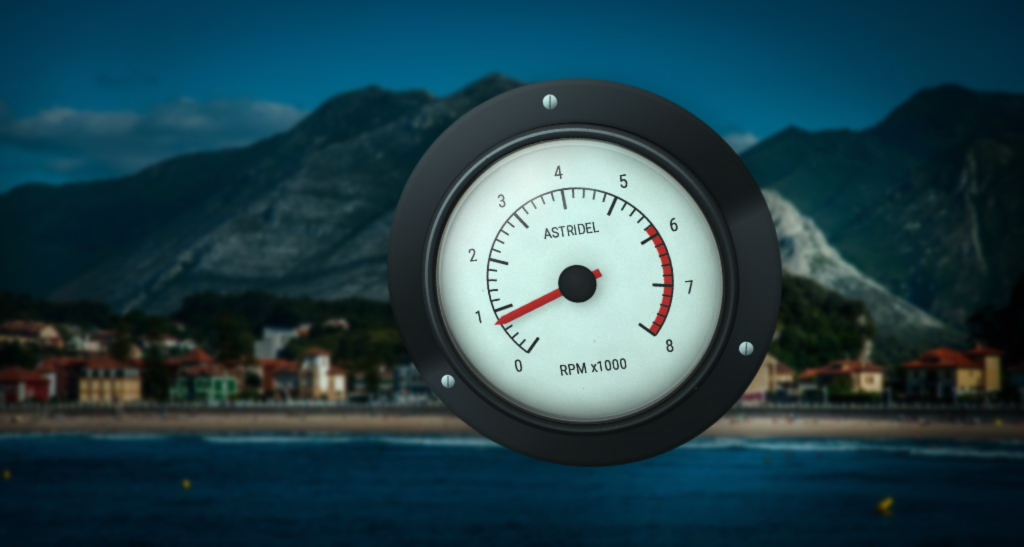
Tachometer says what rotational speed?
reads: 800 rpm
